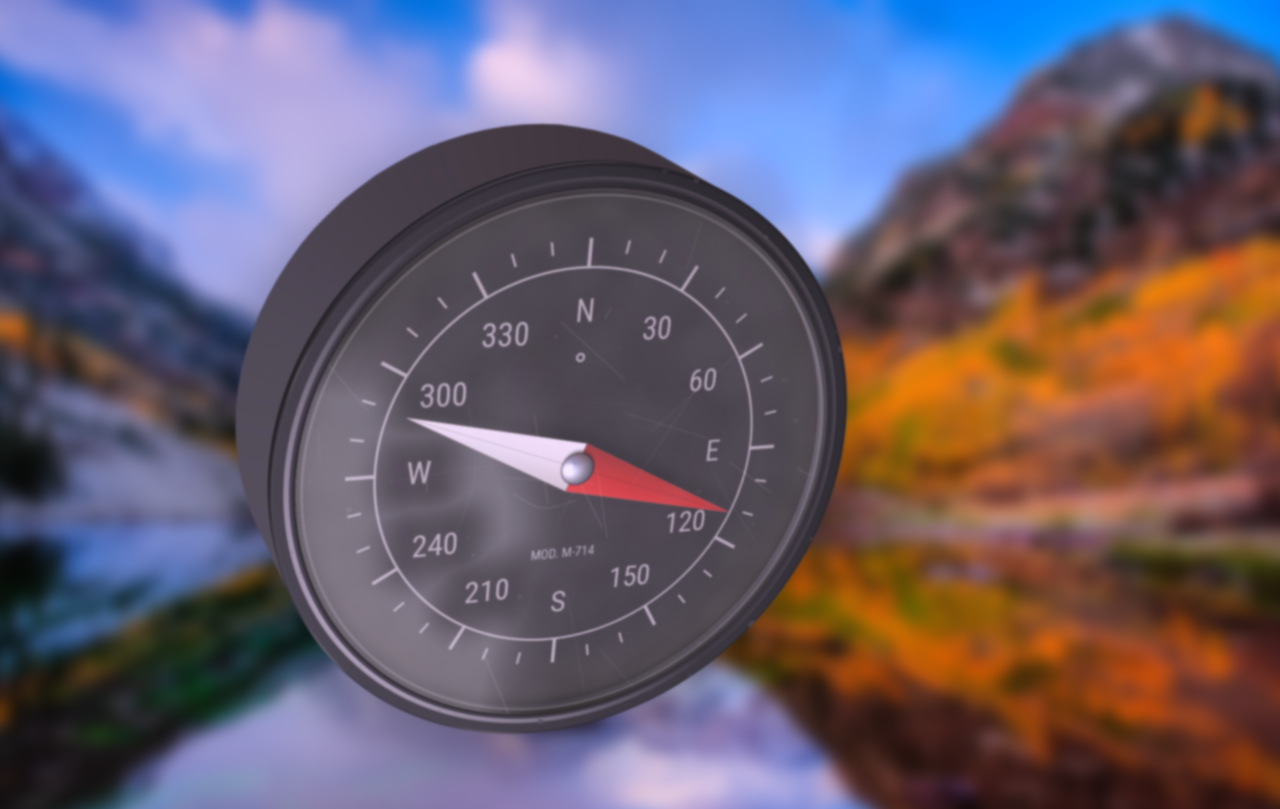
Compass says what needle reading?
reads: 110 °
